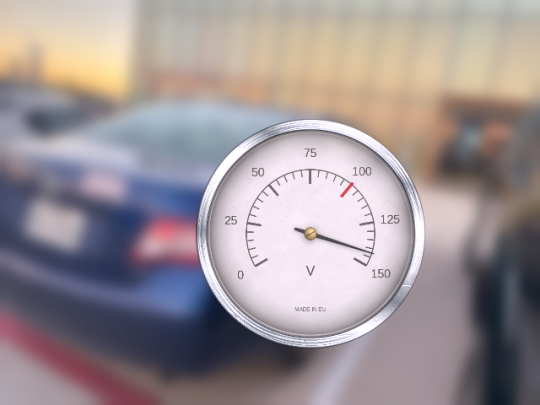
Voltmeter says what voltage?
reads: 142.5 V
